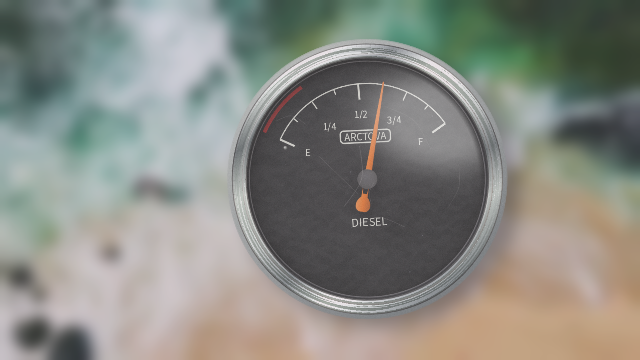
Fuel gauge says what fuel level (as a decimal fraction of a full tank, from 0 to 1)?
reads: 0.625
